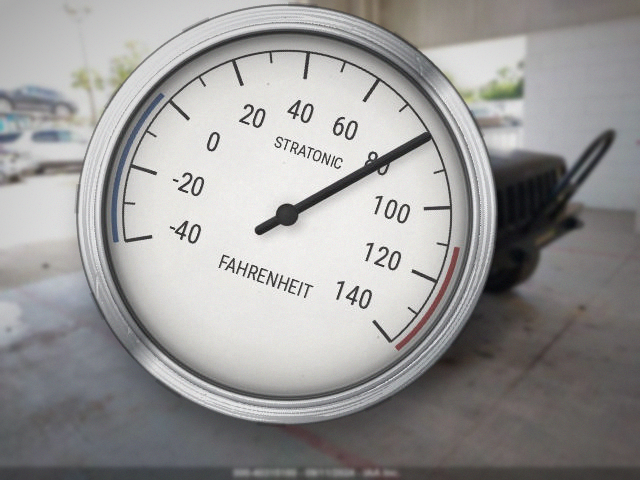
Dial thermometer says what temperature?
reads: 80 °F
